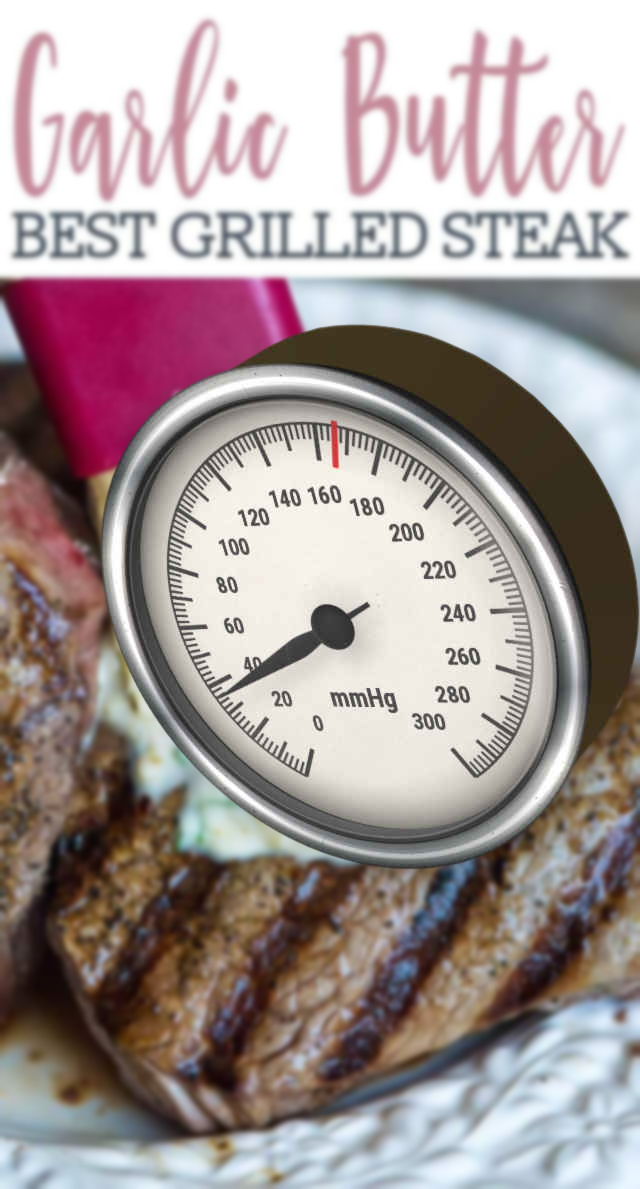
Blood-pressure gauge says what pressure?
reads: 36 mmHg
